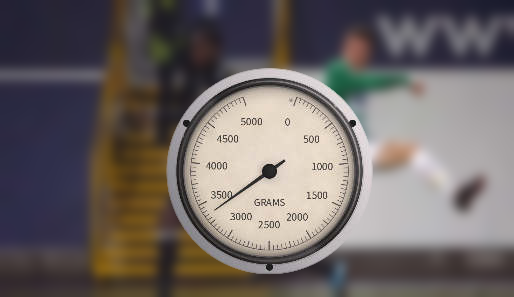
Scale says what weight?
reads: 3350 g
